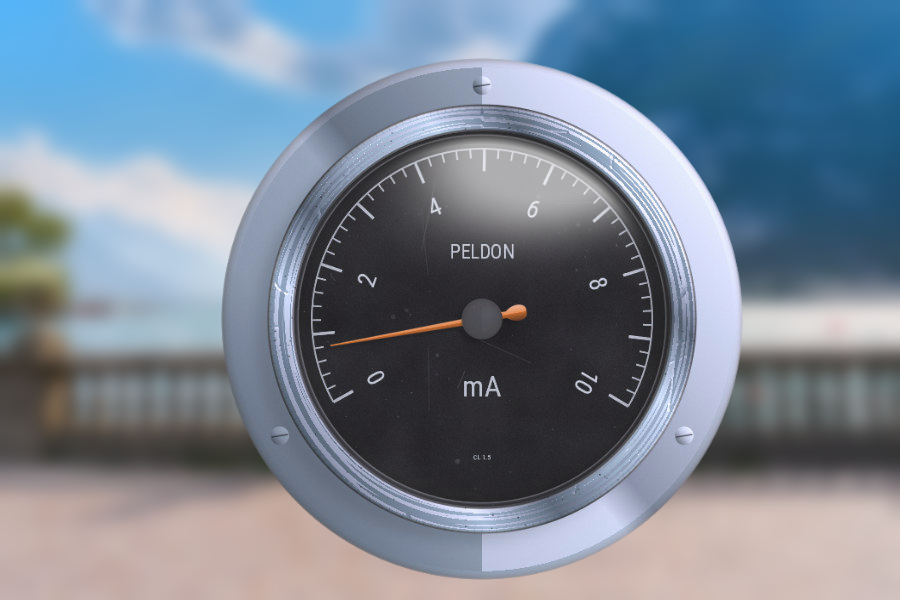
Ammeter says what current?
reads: 0.8 mA
